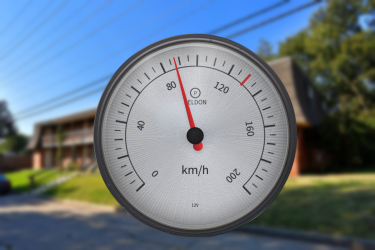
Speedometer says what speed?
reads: 87.5 km/h
